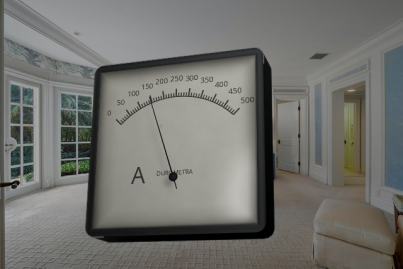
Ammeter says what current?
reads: 150 A
